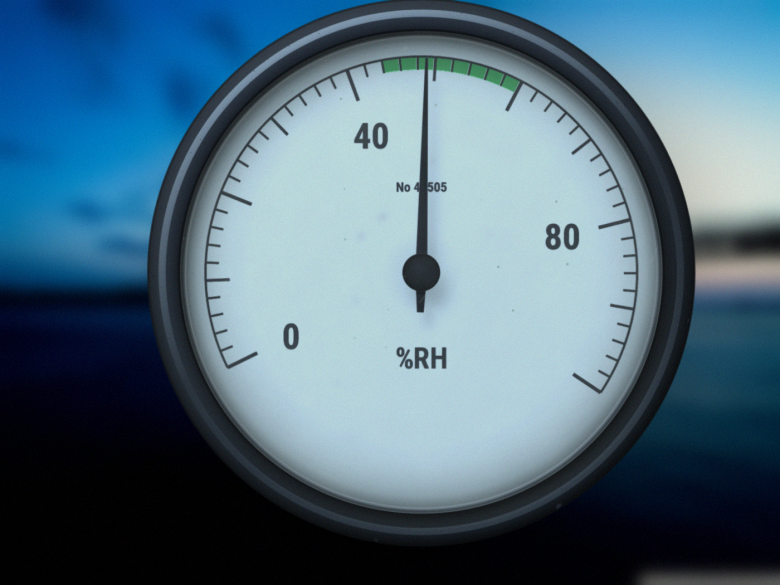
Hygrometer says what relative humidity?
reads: 49 %
